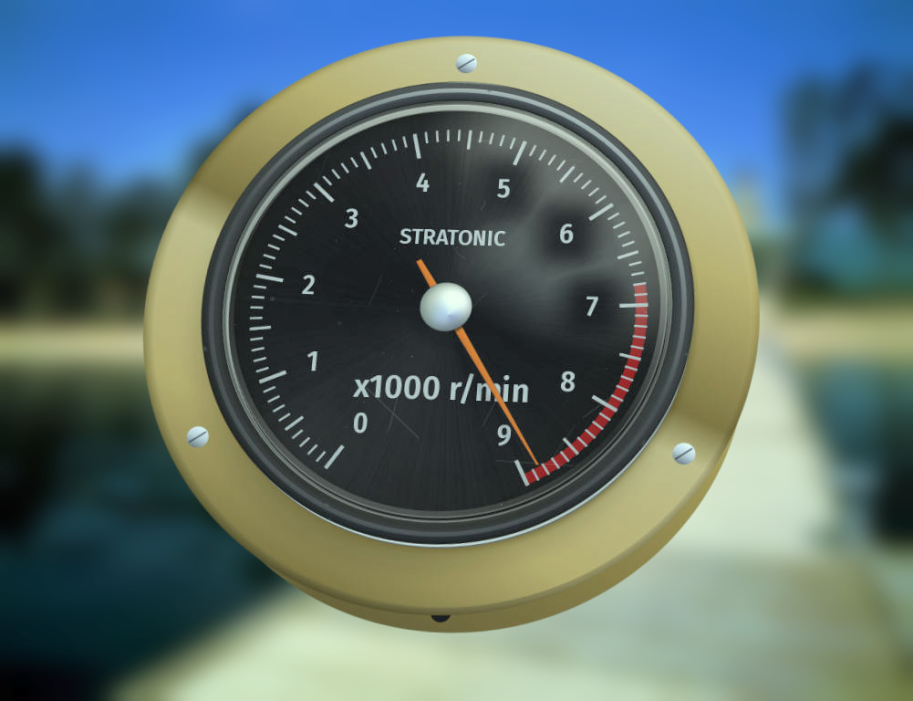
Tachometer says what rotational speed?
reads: 8850 rpm
